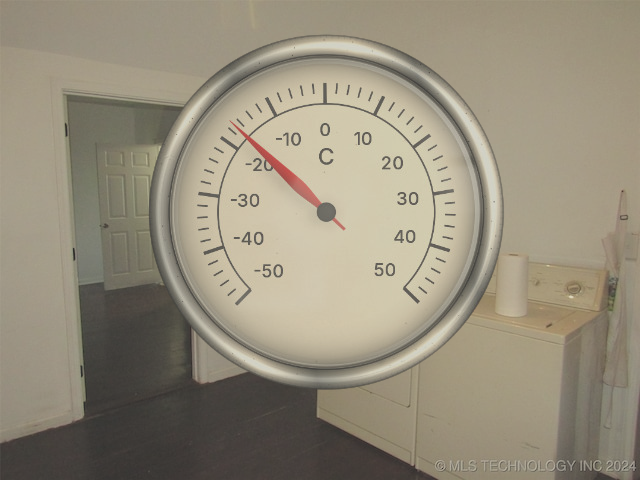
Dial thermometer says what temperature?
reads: -17 °C
